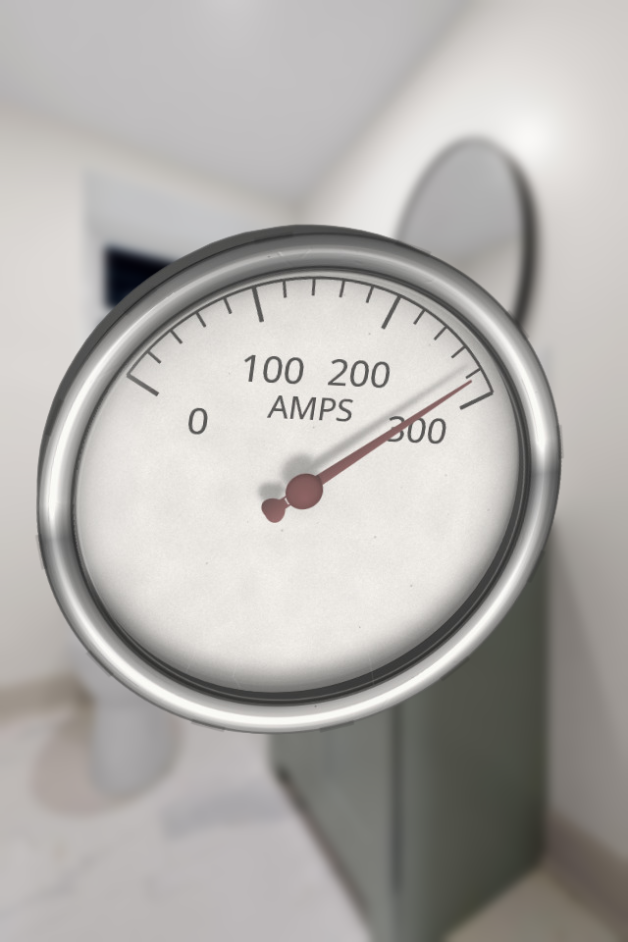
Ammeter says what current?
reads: 280 A
